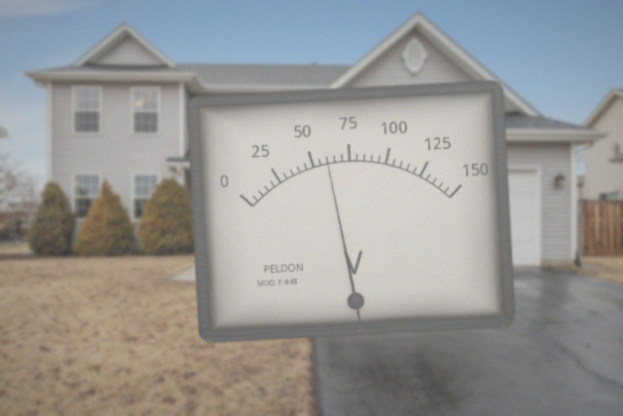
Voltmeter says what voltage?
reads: 60 V
